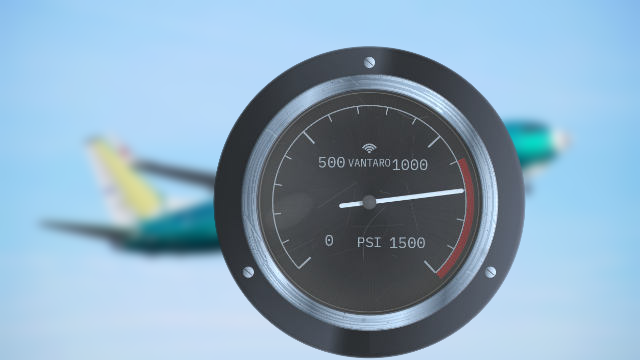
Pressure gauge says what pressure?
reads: 1200 psi
